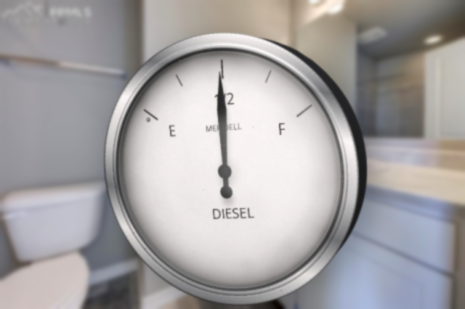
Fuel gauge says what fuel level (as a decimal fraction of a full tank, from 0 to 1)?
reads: 0.5
